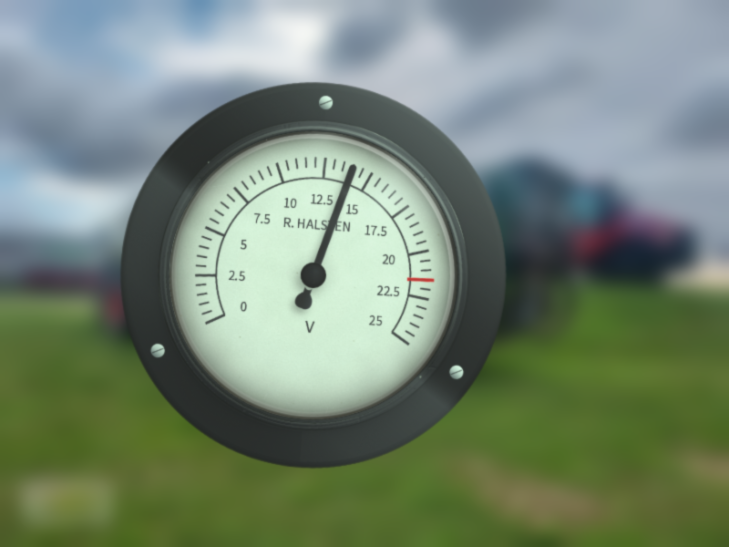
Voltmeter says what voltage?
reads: 14 V
